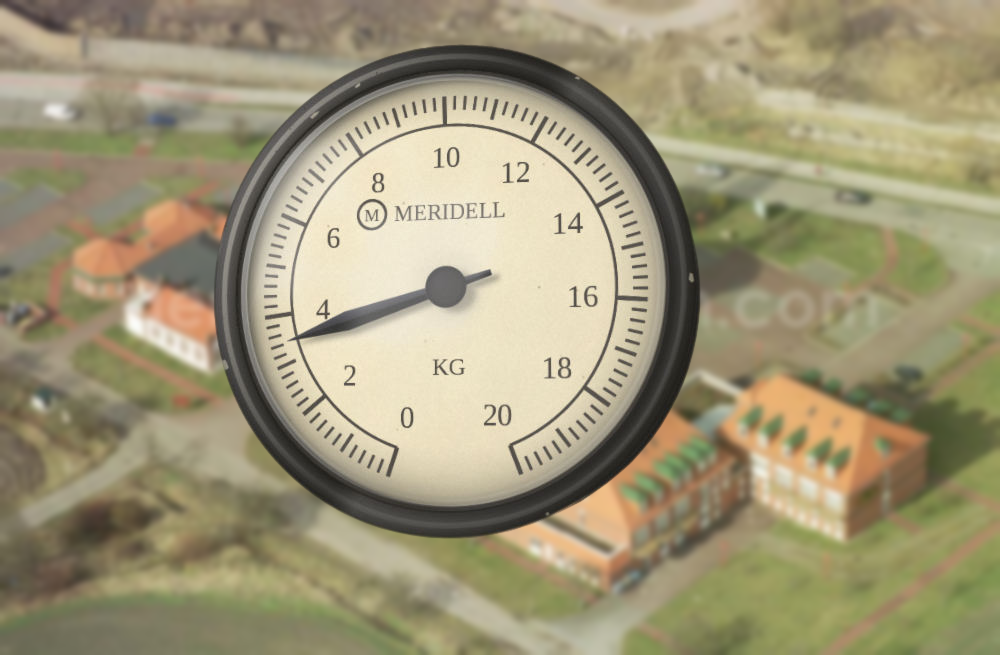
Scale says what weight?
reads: 3.4 kg
